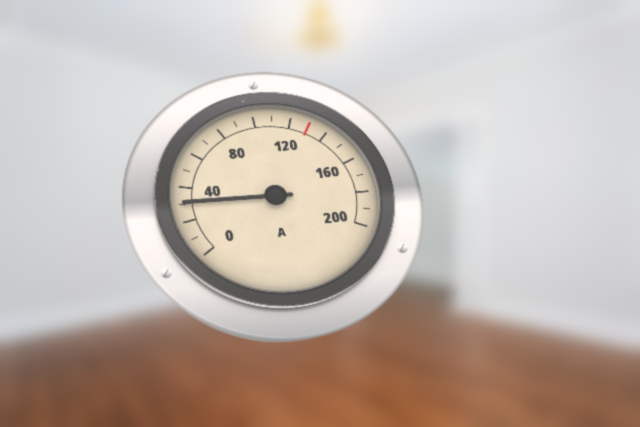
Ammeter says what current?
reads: 30 A
